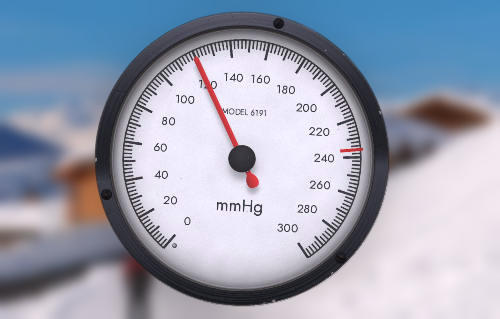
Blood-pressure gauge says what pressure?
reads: 120 mmHg
